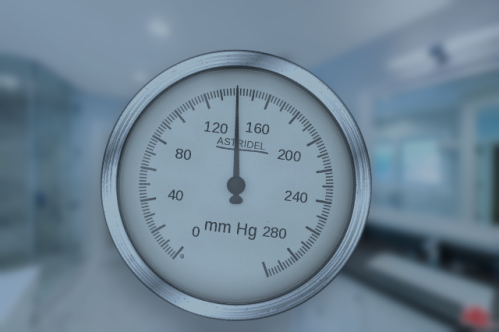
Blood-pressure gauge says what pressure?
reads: 140 mmHg
